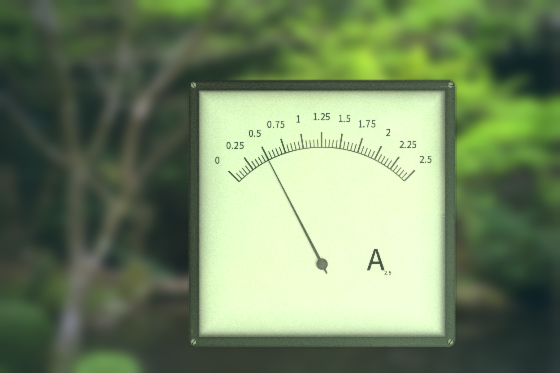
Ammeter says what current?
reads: 0.5 A
